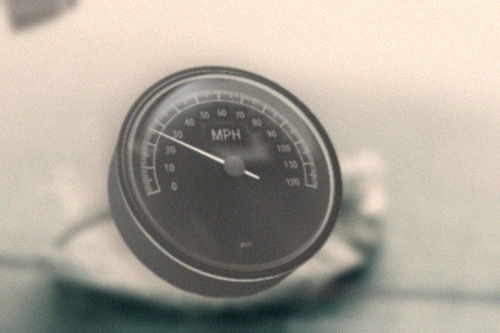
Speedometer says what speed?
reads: 25 mph
